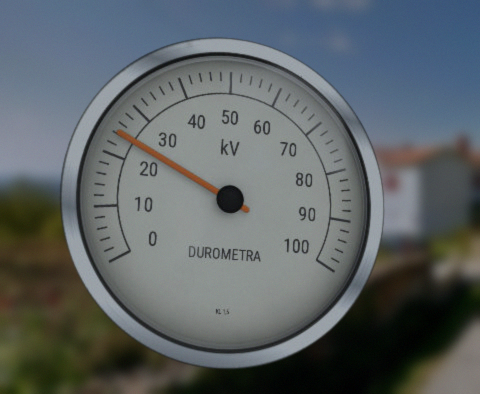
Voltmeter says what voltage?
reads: 24 kV
